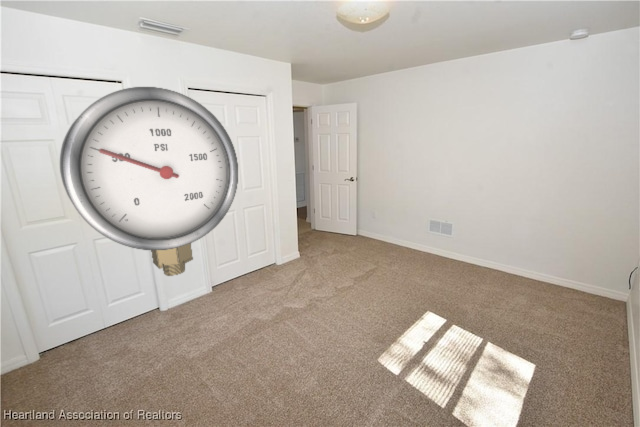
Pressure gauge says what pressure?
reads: 500 psi
